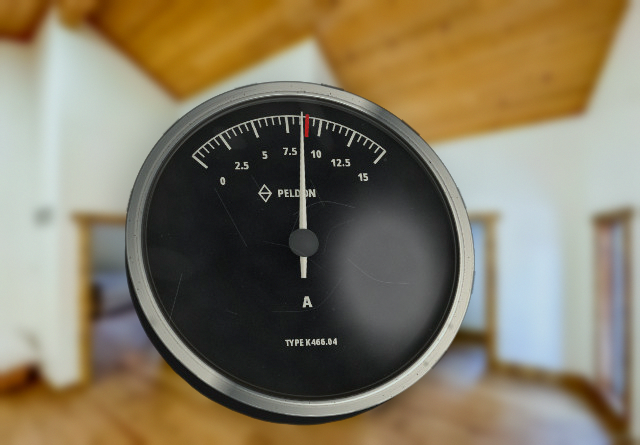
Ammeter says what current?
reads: 8.5 A
